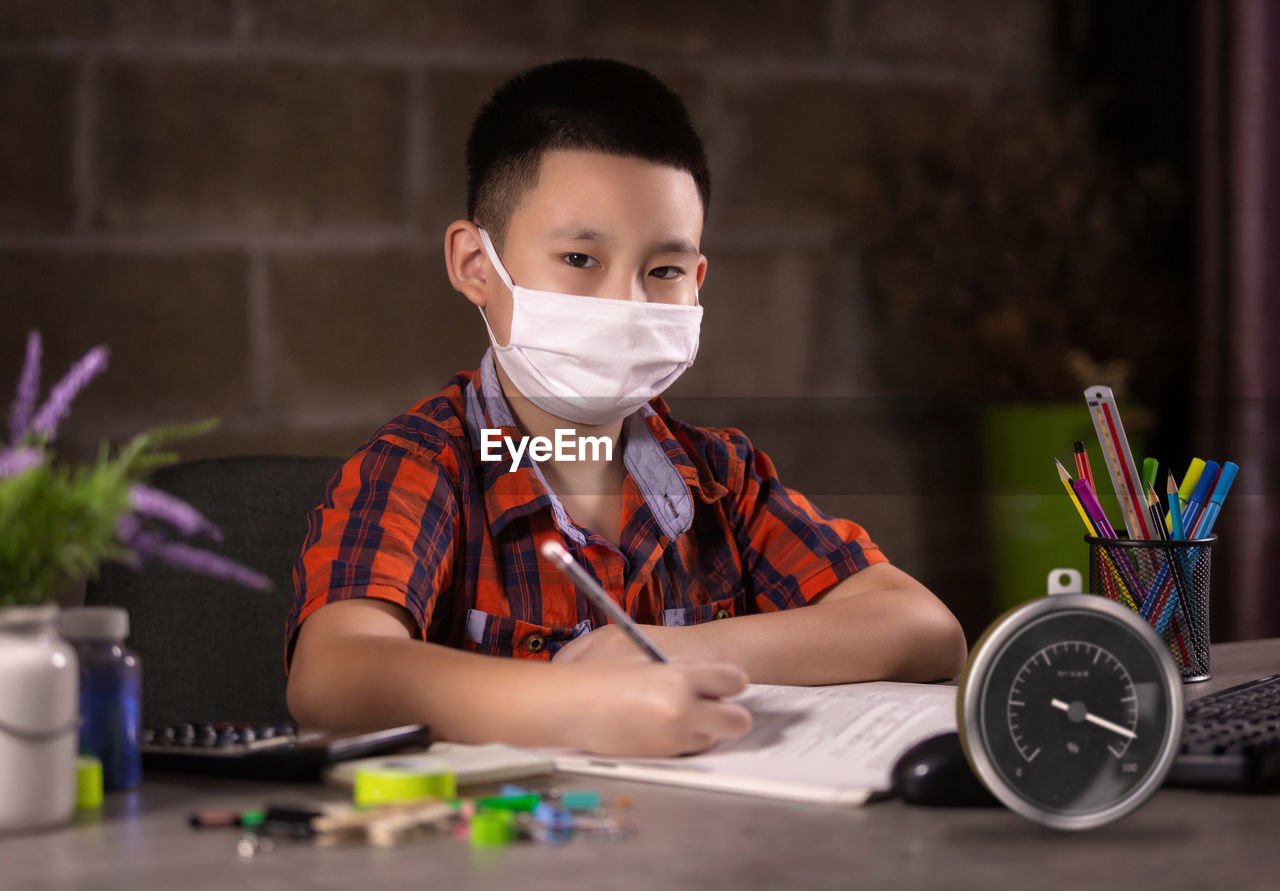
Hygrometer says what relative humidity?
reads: 92 %
